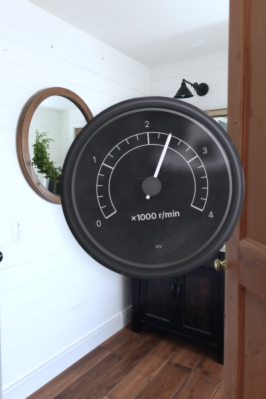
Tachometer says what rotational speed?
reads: 2400 rpm
